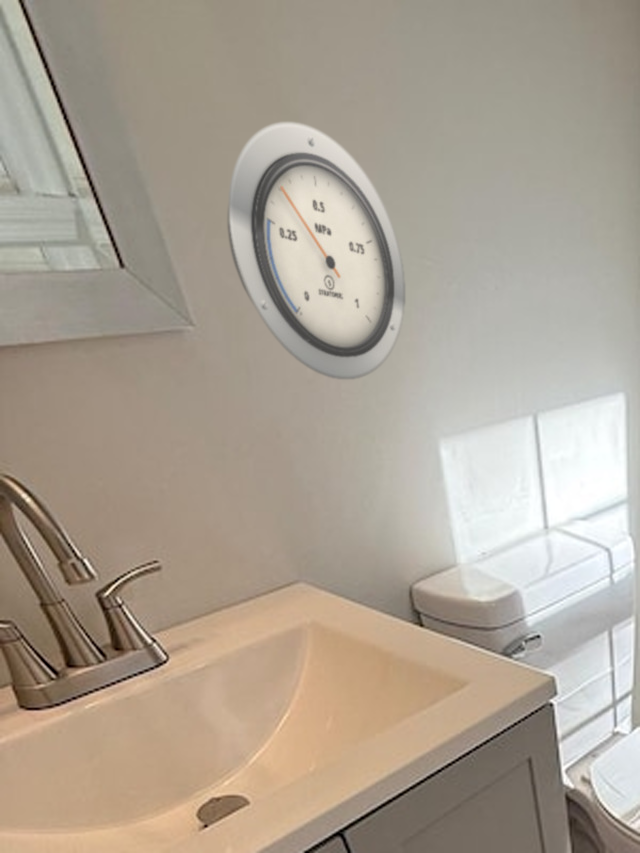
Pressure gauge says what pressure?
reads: 0.35 MPa
